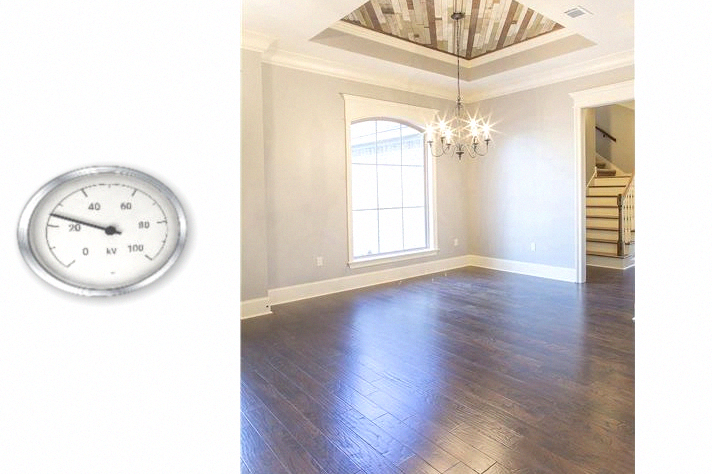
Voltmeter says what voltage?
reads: 25 kV
